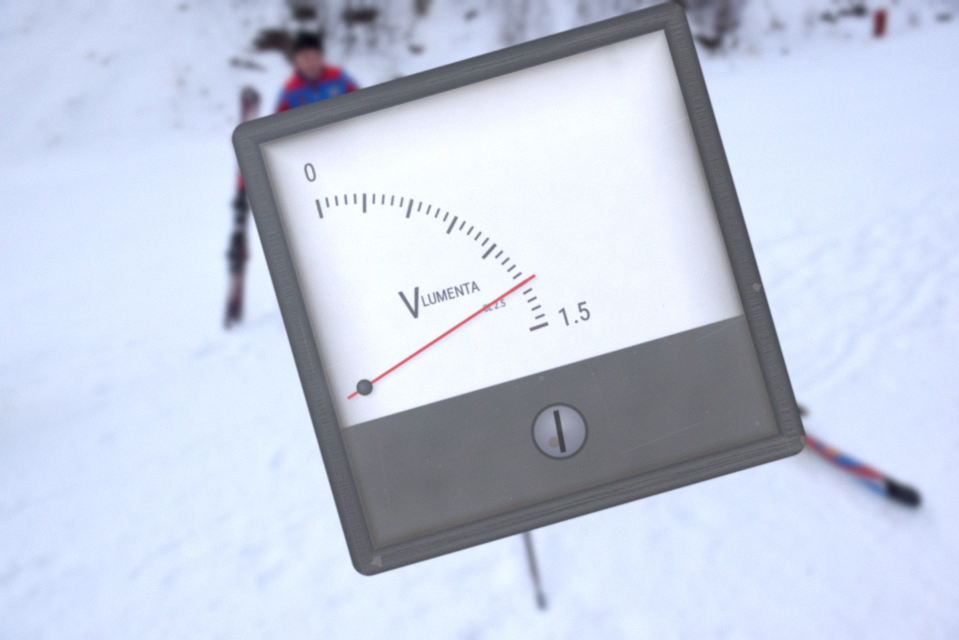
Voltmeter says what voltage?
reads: 1.25 V
